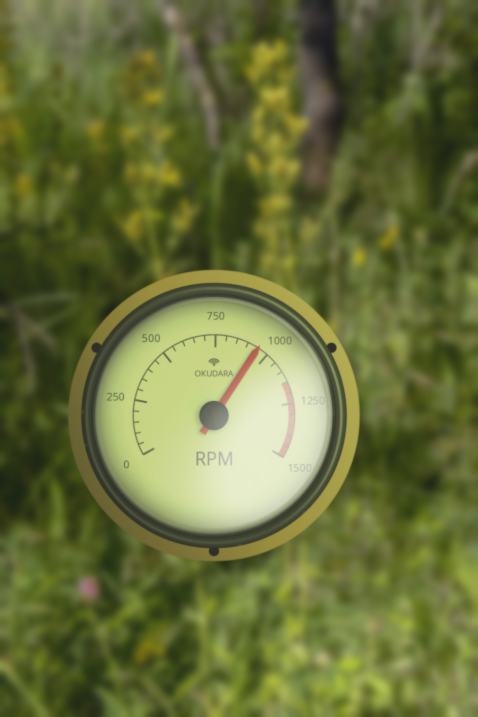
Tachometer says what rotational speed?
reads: 950 rpm
